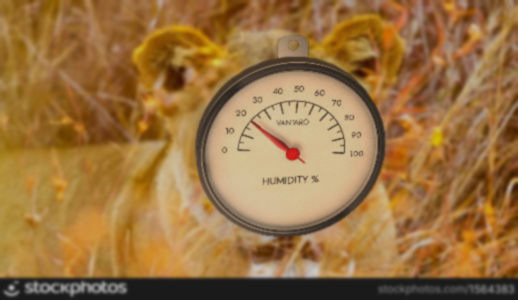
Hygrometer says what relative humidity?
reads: 20 %
